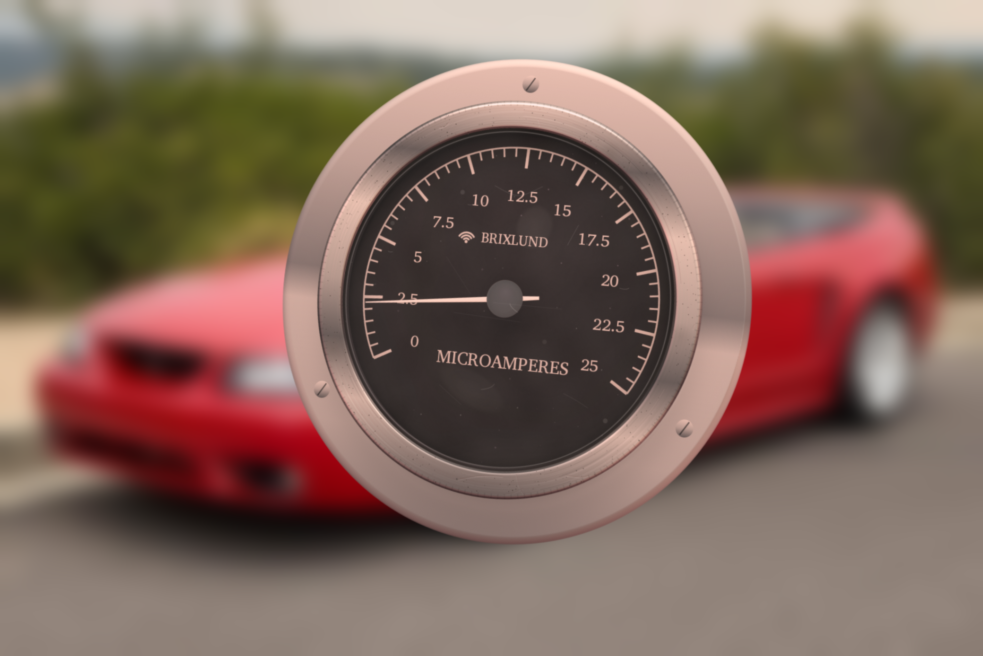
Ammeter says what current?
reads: 2.25 µA
